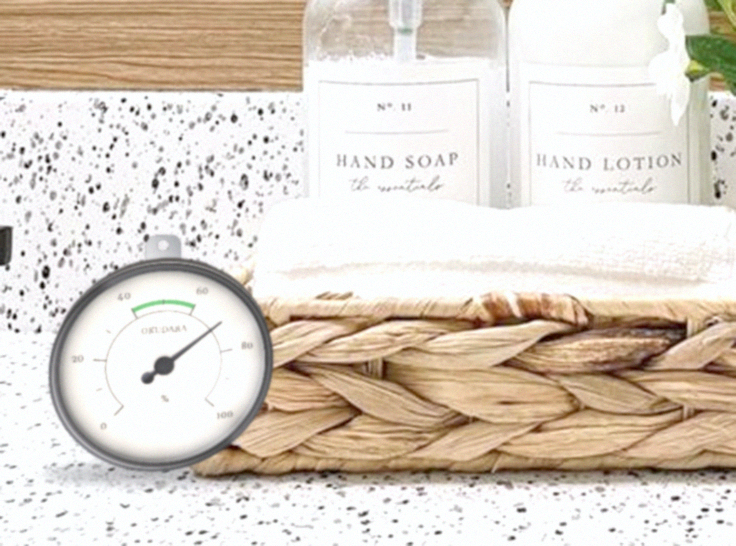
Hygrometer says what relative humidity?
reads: 70 %
